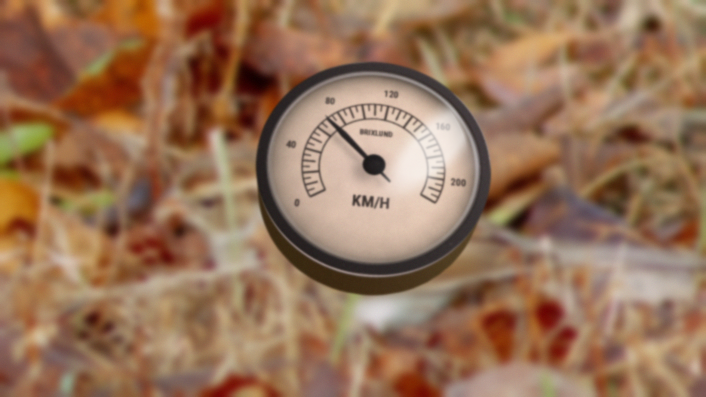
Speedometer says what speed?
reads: 70 km/h
